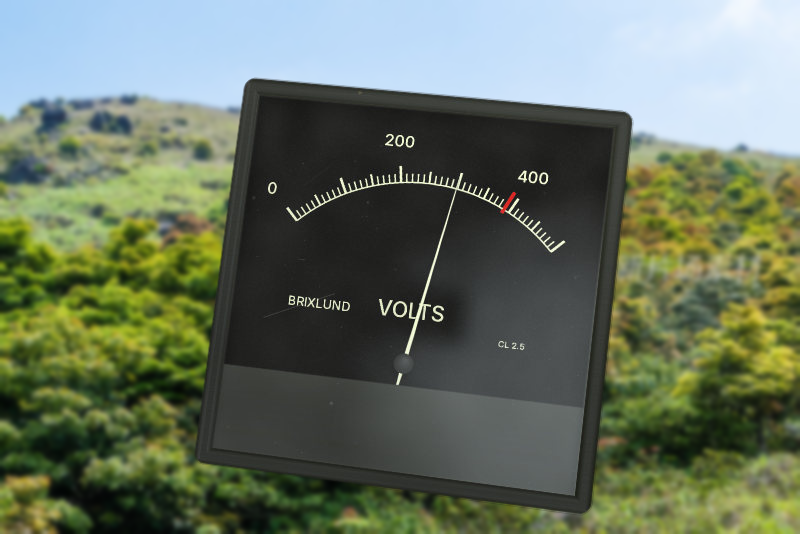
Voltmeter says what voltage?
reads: 300 V
